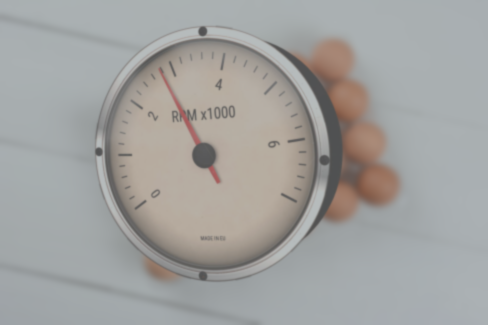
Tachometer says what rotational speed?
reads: 2800 rpm
